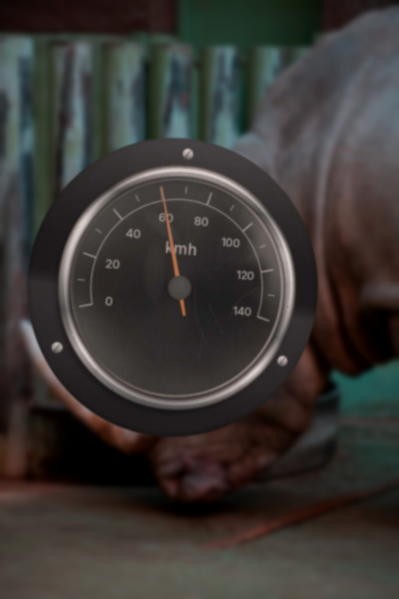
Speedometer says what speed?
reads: 60 km/h
